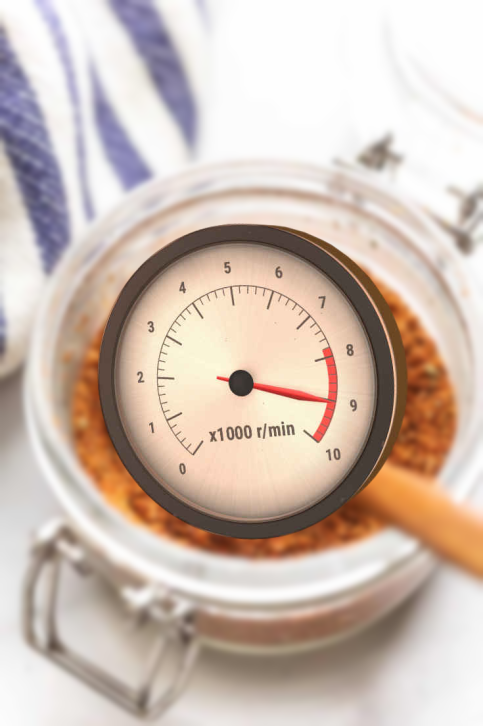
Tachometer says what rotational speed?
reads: 9000 rpm
